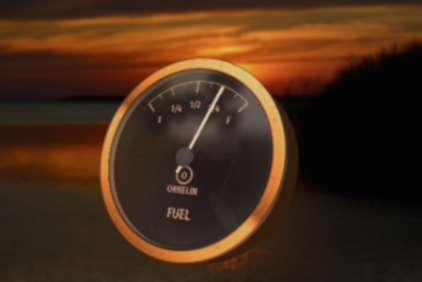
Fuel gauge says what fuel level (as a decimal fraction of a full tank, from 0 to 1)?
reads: 0.75
